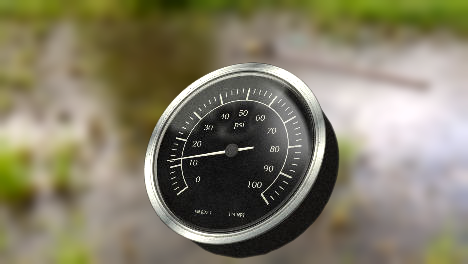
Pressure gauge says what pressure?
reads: 12 psi
